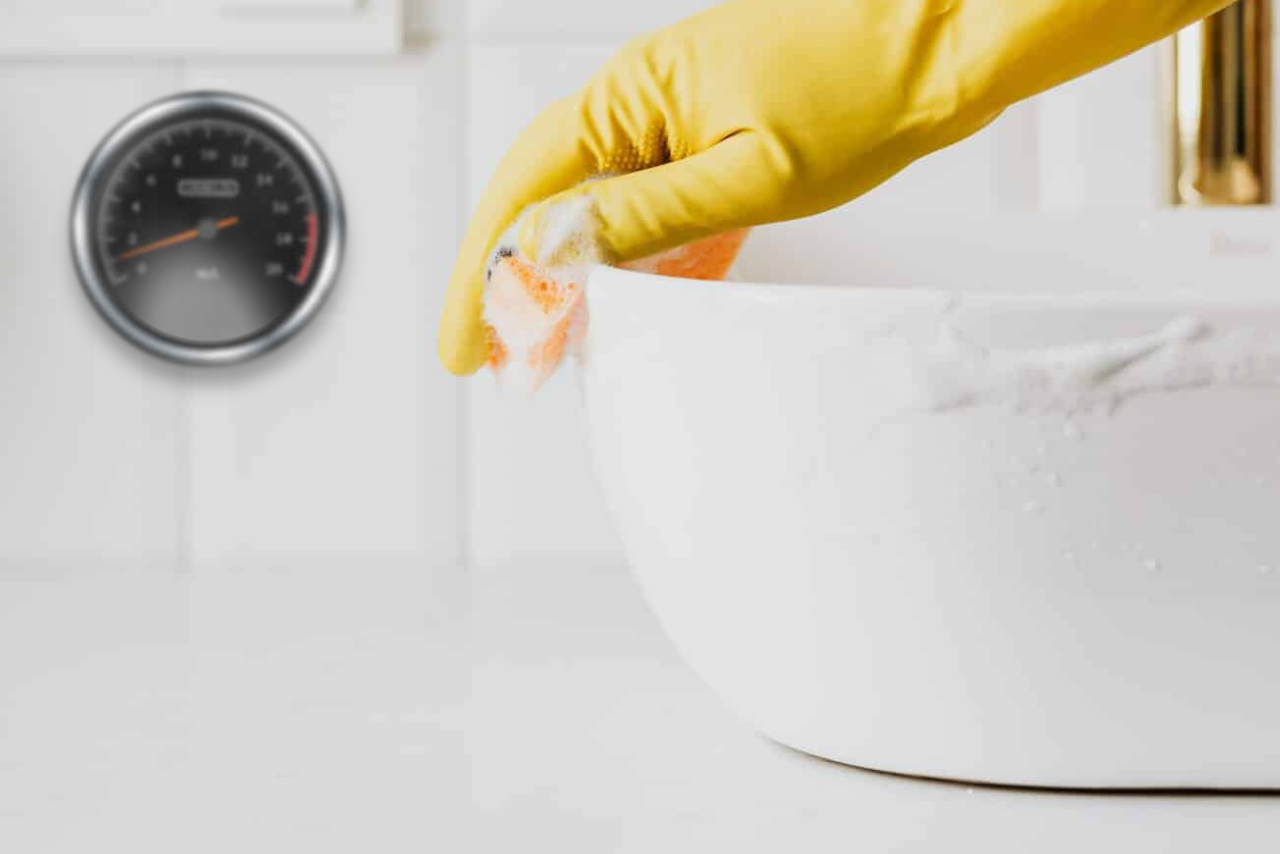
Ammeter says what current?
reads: 1 mA
